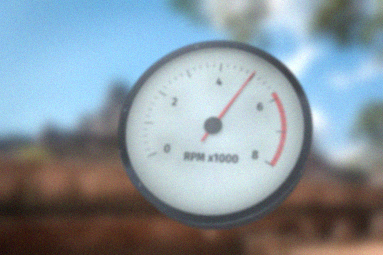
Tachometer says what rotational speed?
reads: 5000 rpm
